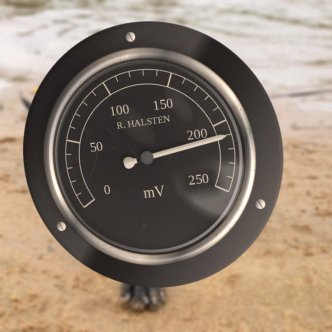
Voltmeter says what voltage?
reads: 210 mV
